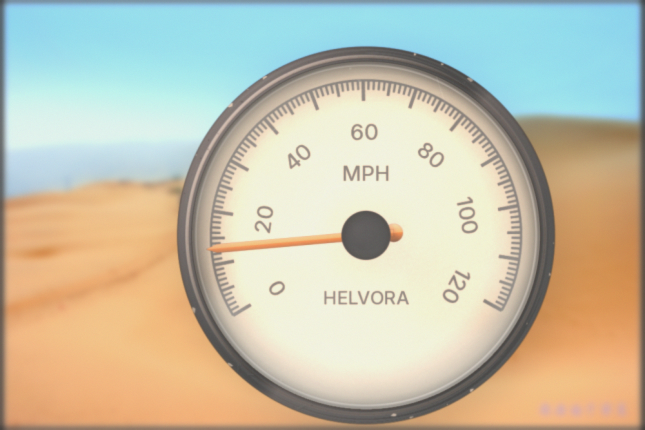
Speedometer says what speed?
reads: 13 mph
